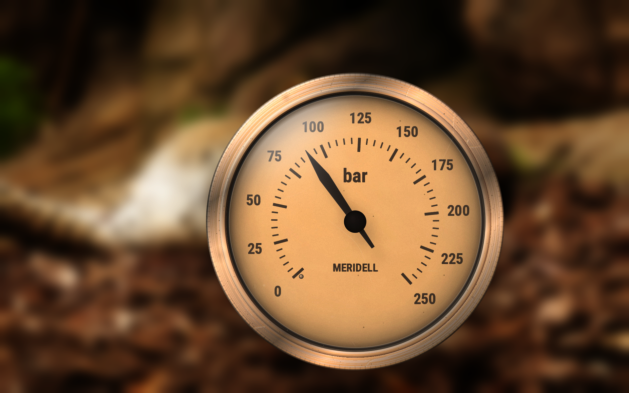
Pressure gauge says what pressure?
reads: 90 bar
